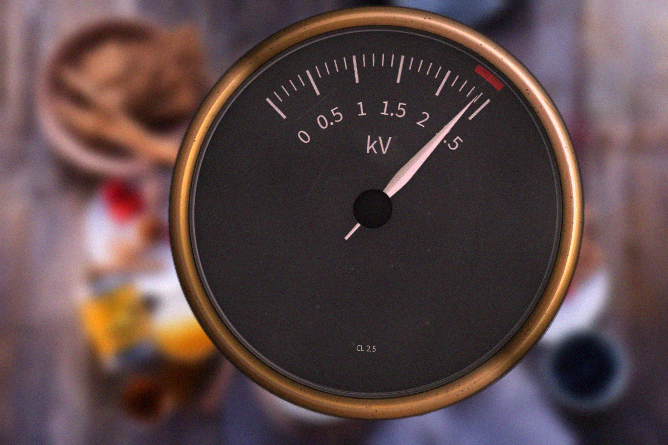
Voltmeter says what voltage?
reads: 2.4 kV
